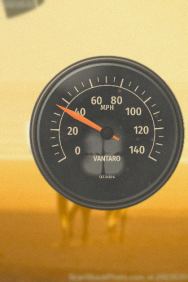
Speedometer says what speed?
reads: 35 mph
